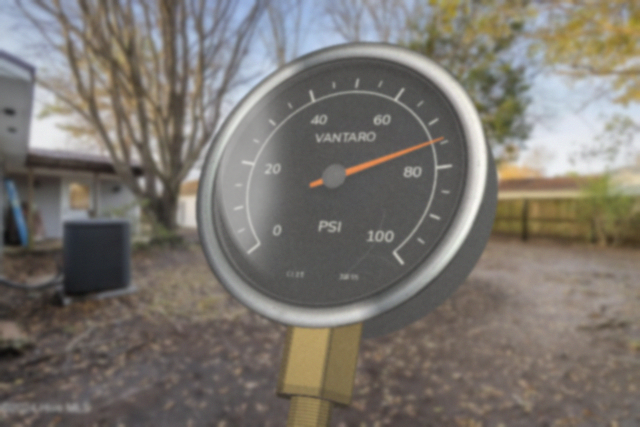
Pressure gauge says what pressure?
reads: 75 psi
